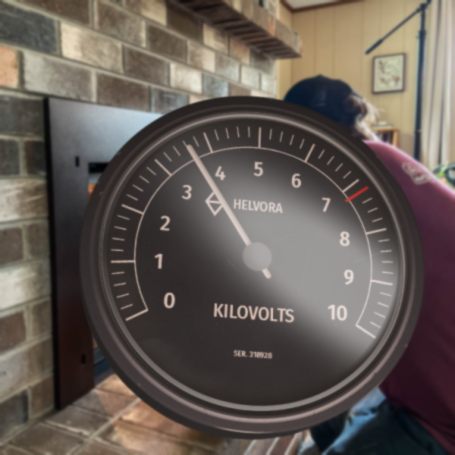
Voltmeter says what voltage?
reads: 3.6 kV
